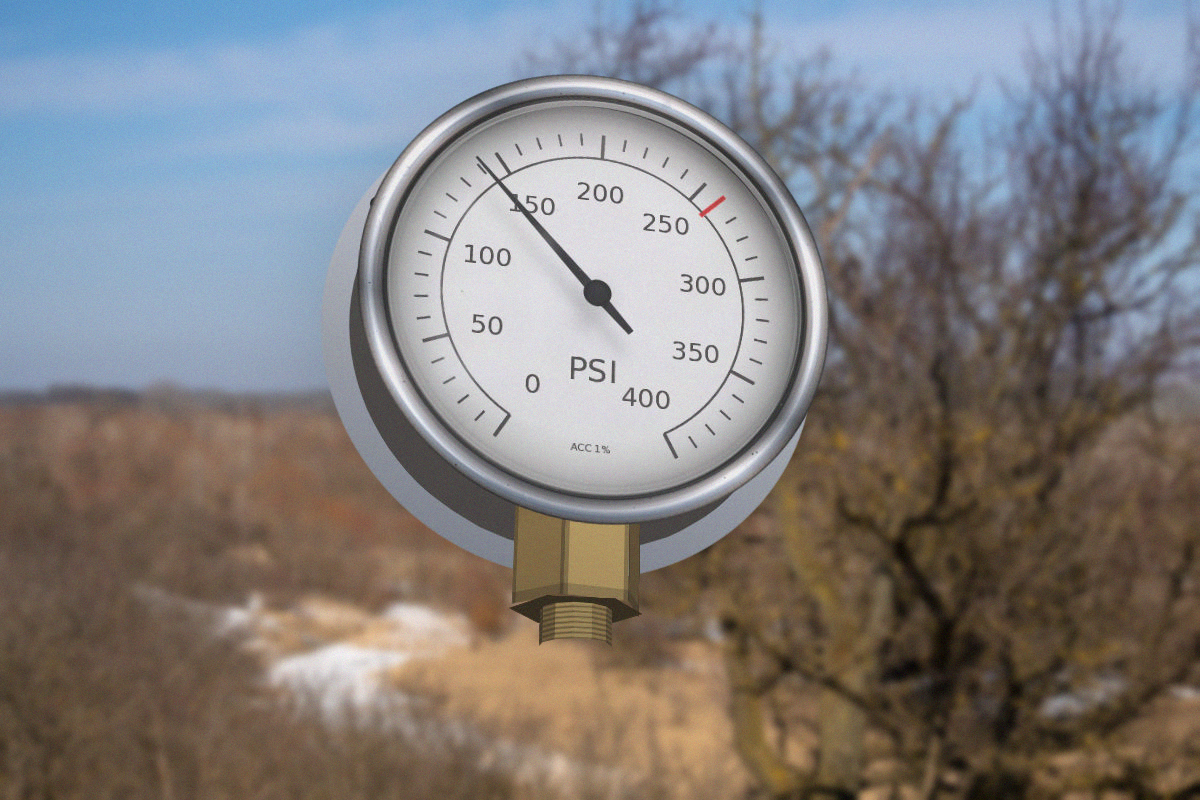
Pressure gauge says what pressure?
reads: 140 psi
